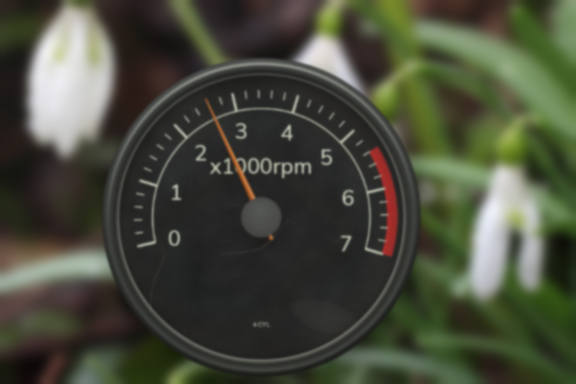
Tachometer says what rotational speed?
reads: 2600 rpm
